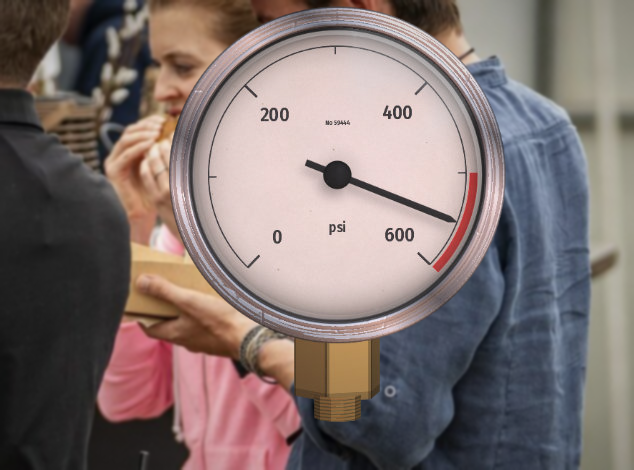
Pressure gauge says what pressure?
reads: 550 psi
